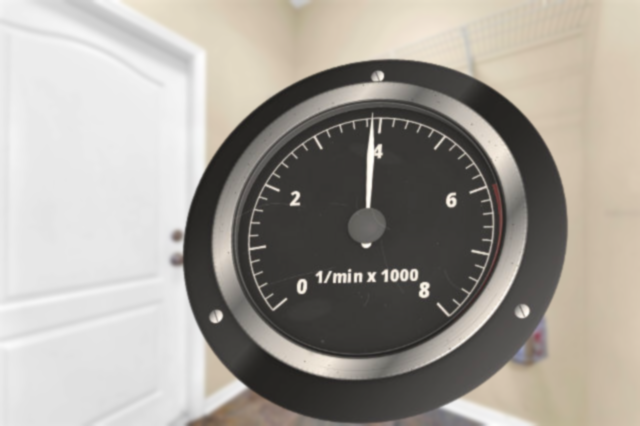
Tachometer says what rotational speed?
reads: 3900 rpm
